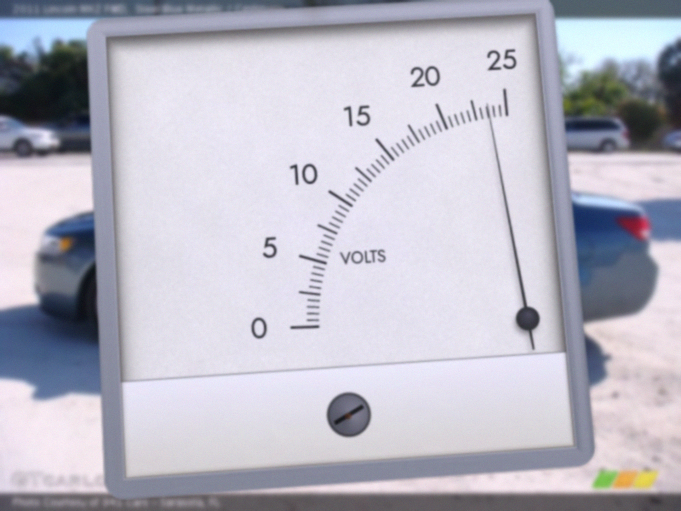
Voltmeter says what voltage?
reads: 23.5 V
